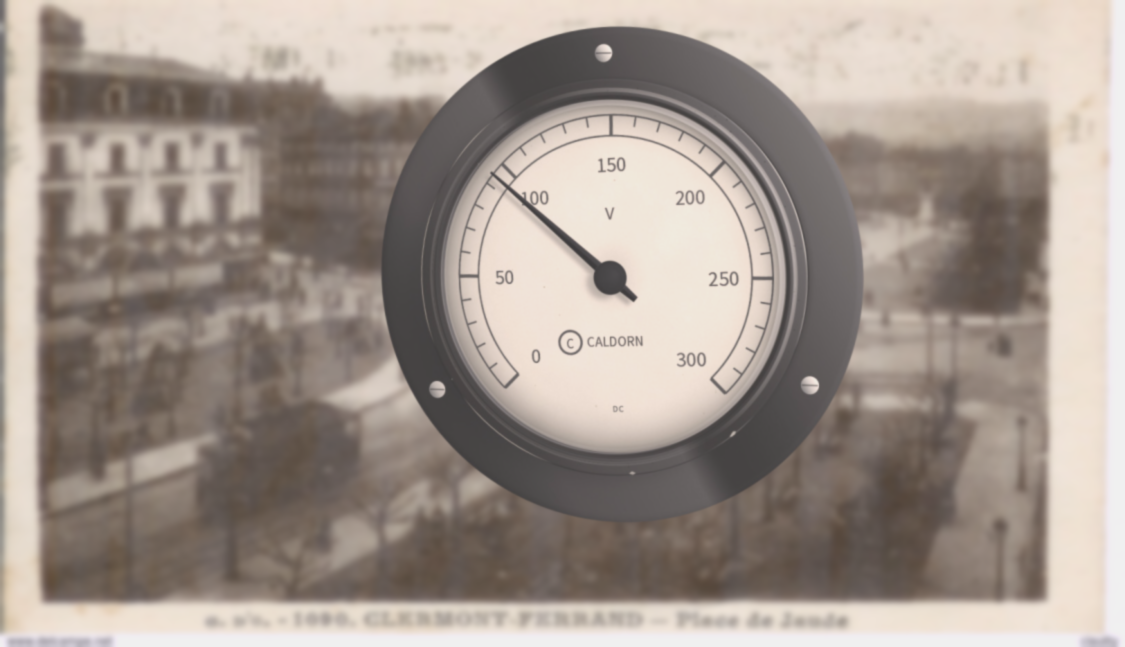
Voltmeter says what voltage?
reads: 95 V
